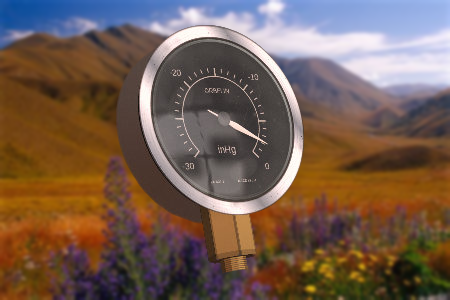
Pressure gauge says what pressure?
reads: -2 inHg
